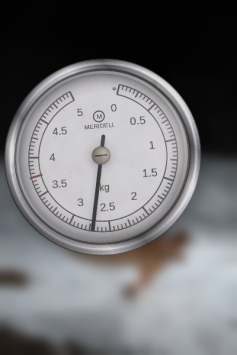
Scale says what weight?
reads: 2.7 kg
